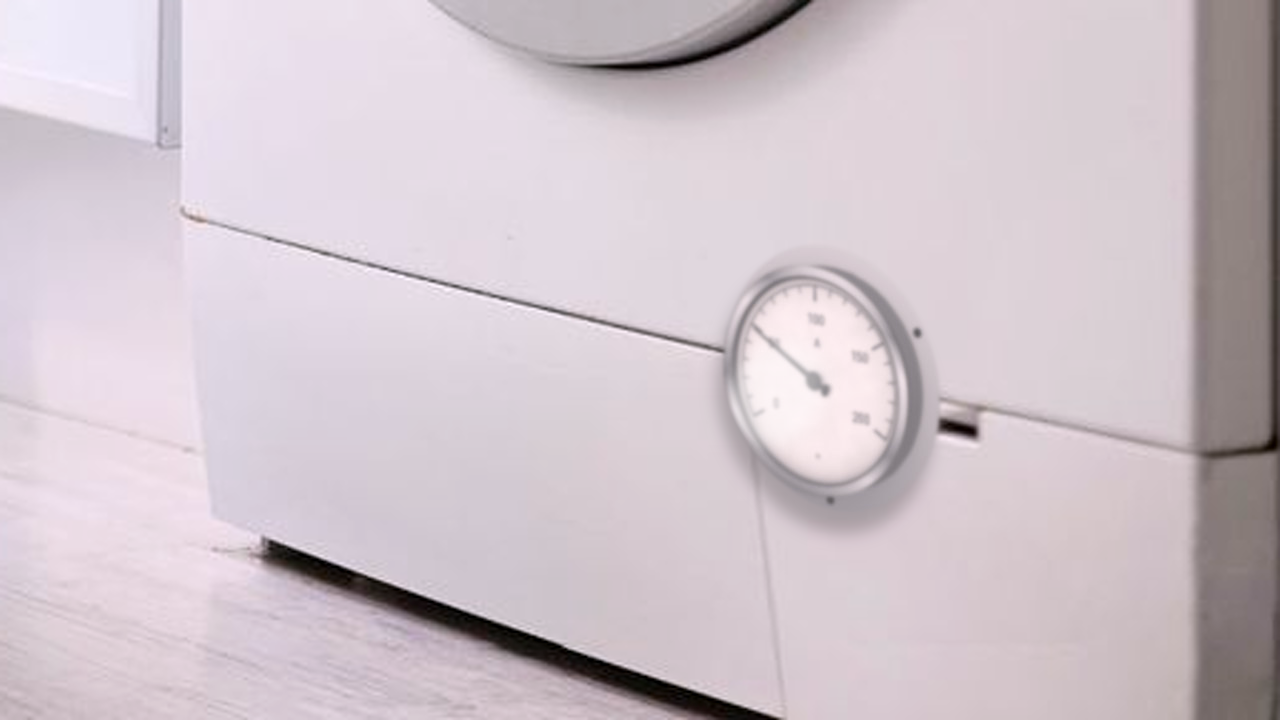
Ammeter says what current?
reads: 50 A
